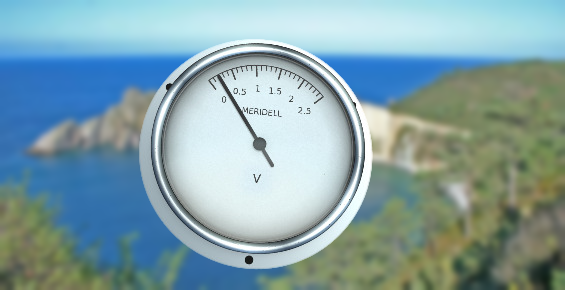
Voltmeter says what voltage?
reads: 0.2 V
